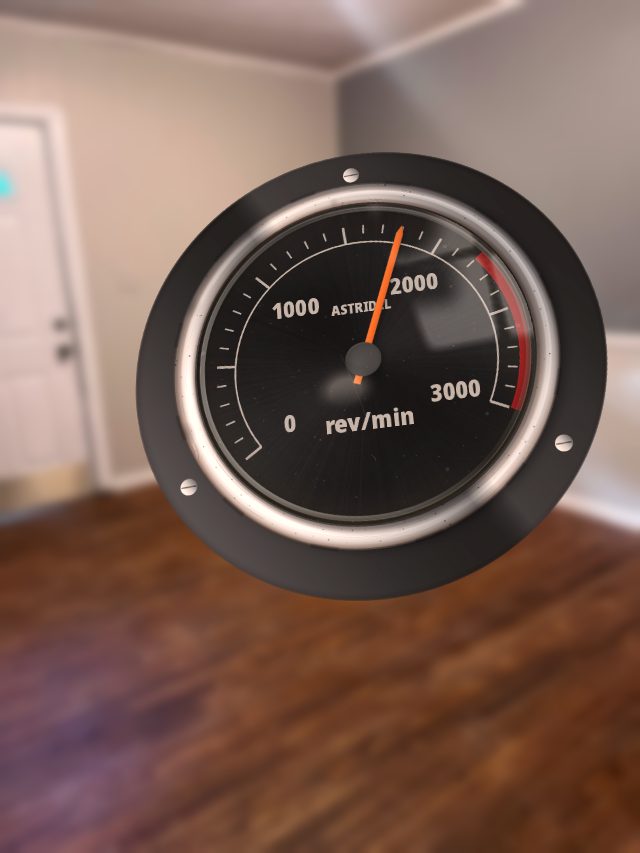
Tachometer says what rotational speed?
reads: 1800 rpm
